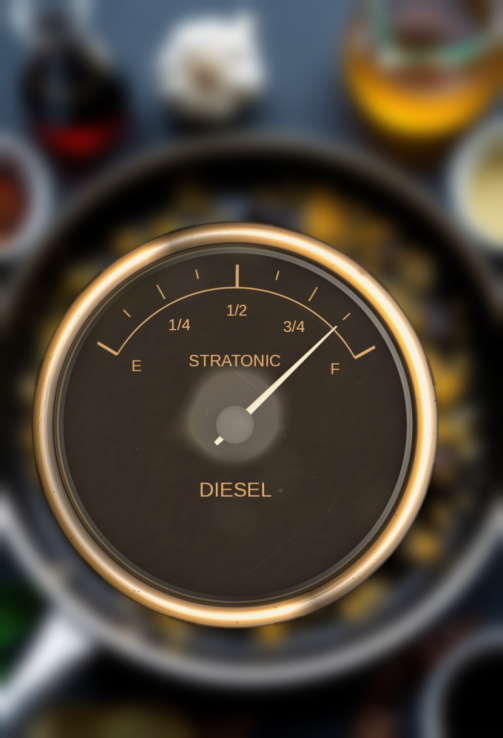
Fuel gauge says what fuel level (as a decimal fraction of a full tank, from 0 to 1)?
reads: 0.875
